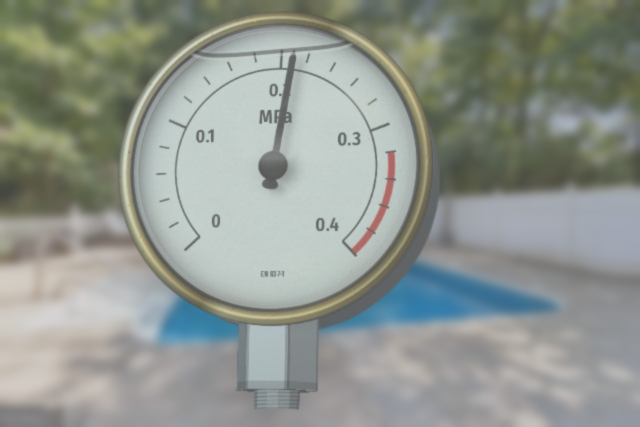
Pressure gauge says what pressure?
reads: 0.21 MPa
